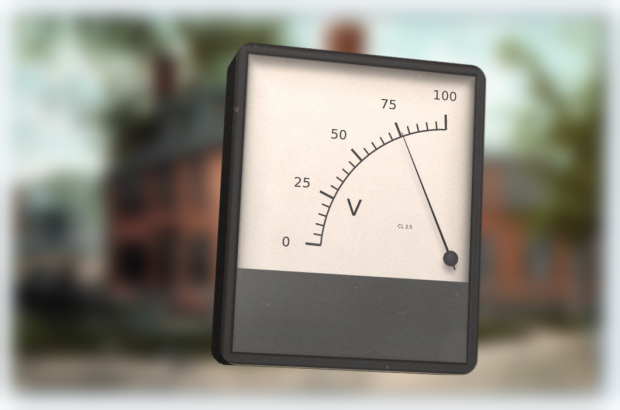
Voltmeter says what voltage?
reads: 75 V
